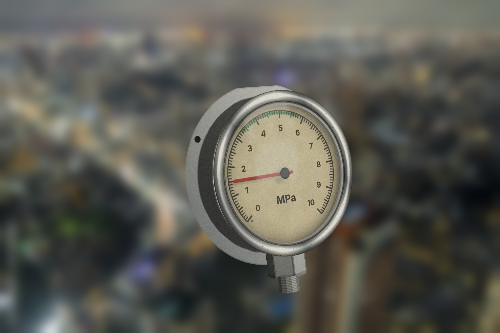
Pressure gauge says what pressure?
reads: 1.5 MPa
